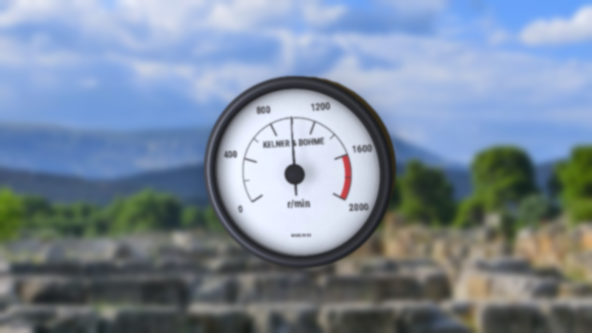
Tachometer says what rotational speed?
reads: 1000 rpm
